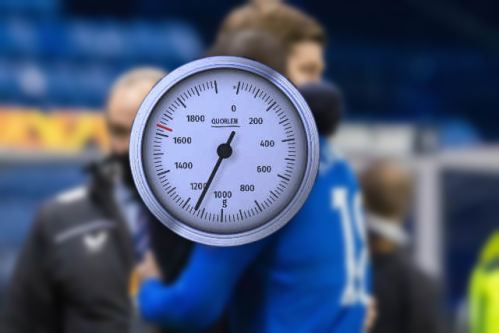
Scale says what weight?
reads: 1140 g
